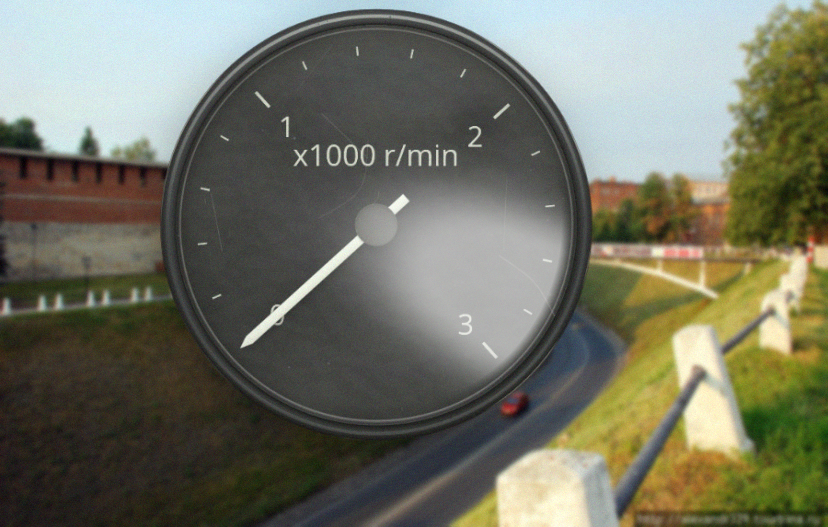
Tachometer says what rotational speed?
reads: 0 rpm
